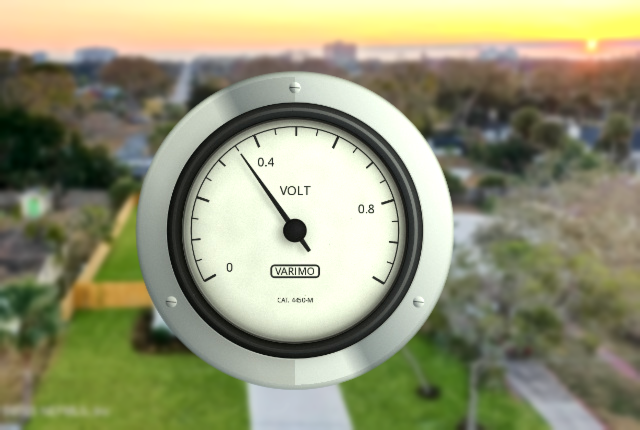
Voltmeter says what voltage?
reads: 0.35 V
